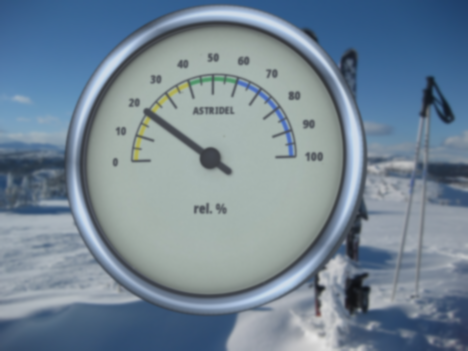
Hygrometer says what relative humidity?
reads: 20 %
